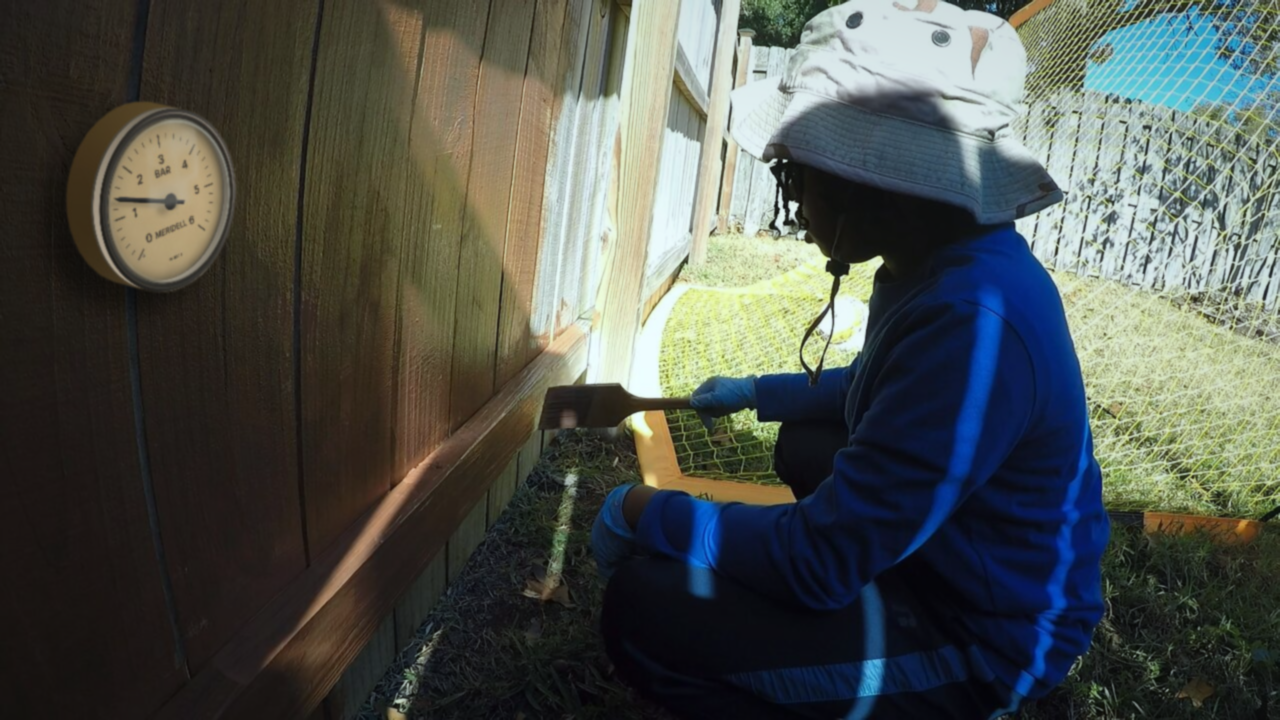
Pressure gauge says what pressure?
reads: 1.4 bar
